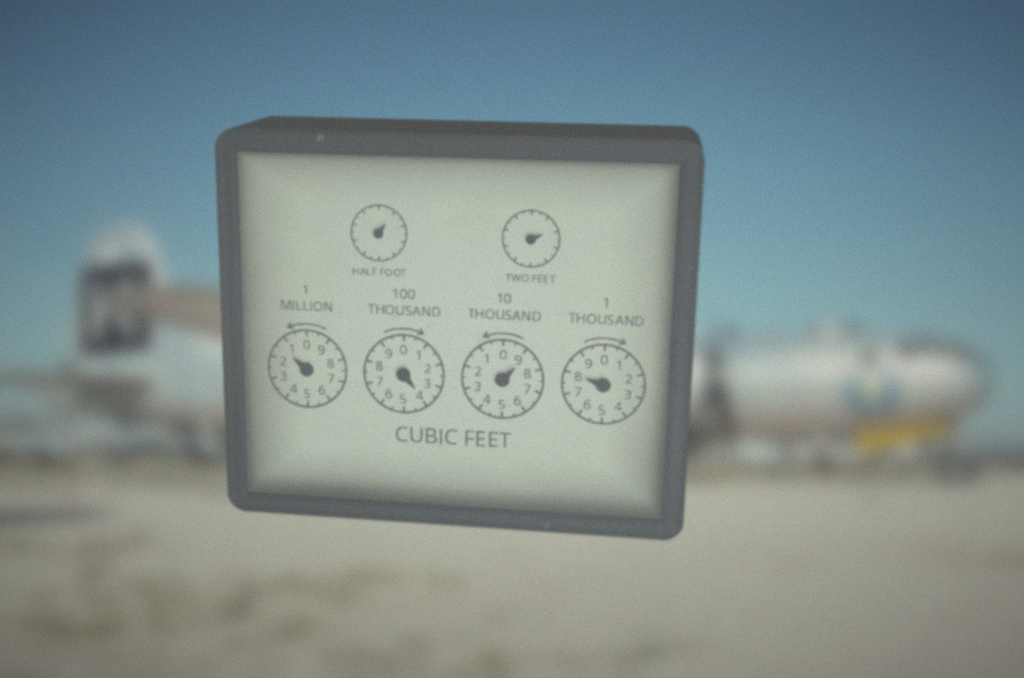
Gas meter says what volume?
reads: 138800 ft³
